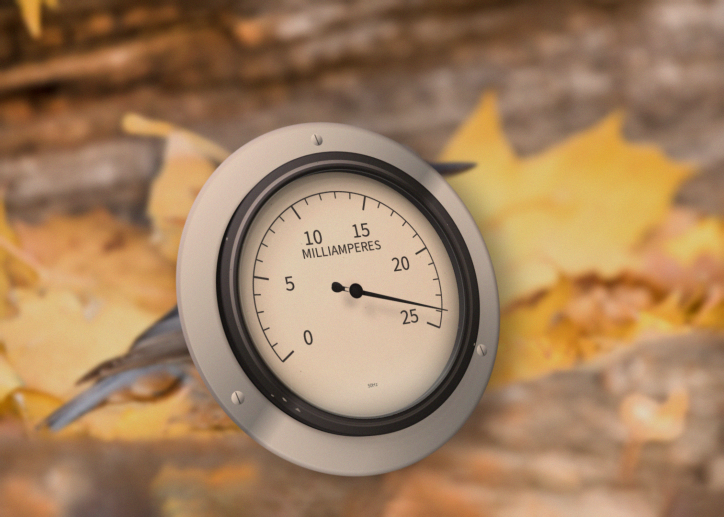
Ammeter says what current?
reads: 24 mA
